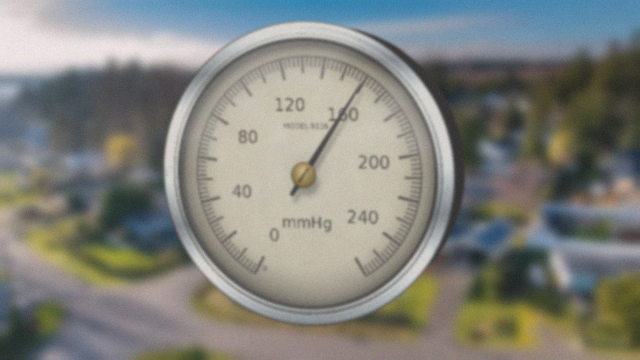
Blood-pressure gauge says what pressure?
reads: 160 mmHg
